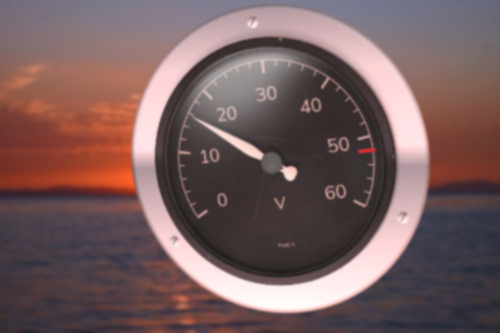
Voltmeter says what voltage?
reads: 16 V
